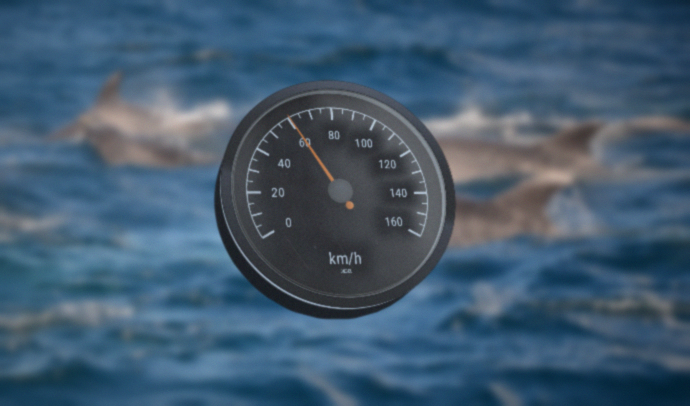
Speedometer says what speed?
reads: 60 km/h
